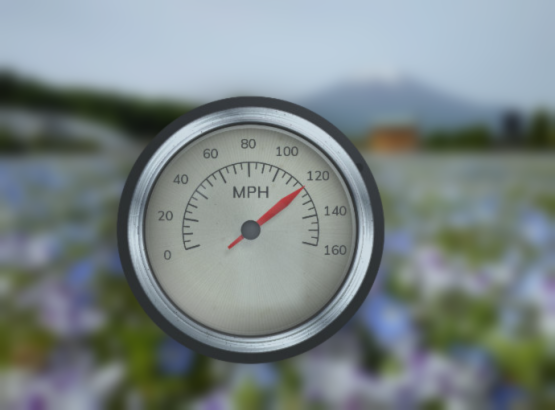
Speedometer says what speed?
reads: 120 mph
